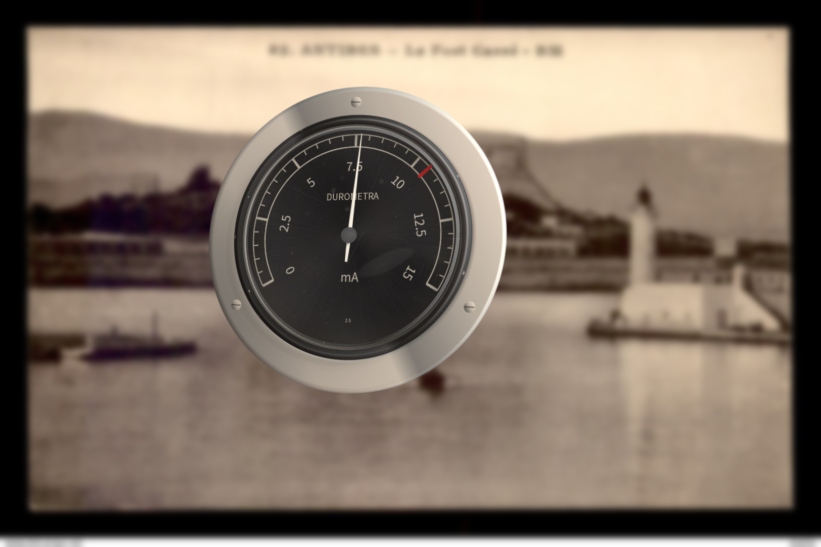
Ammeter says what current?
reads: 7.75 mA
